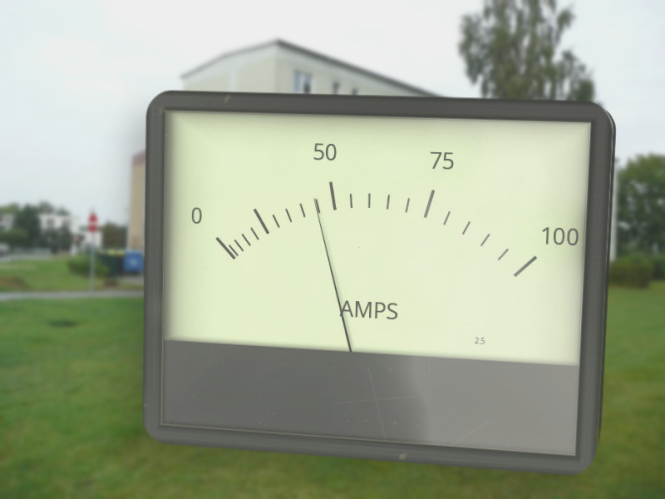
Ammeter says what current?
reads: 45 A
